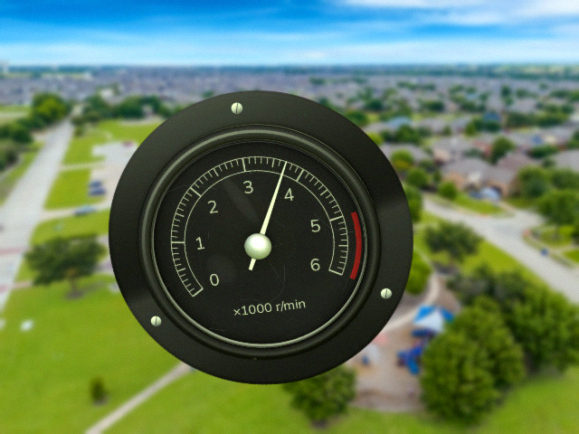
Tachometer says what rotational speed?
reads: 3700 rpm
